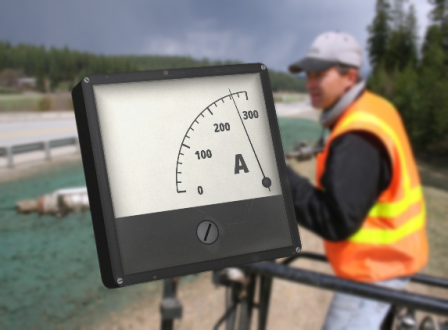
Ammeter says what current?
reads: 260 A
